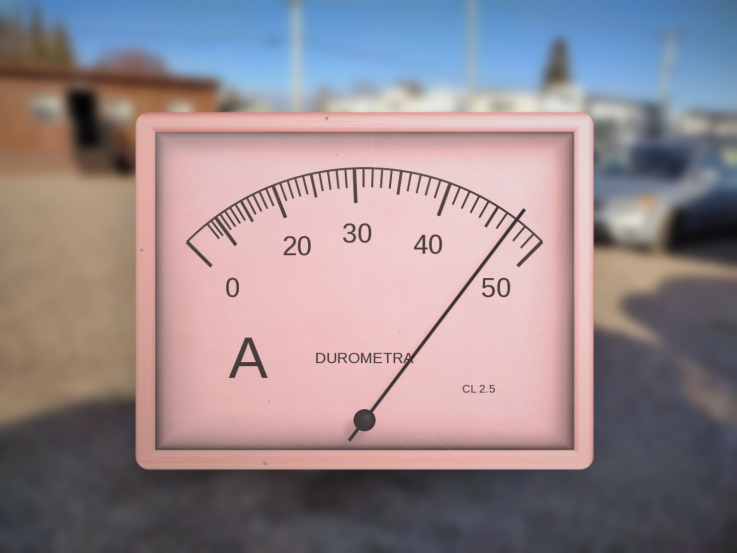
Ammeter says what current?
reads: 47 A
